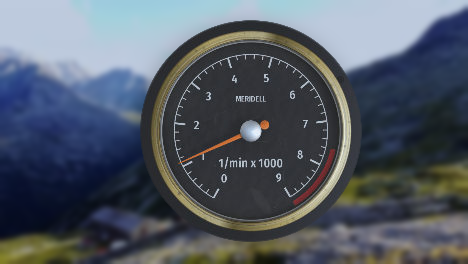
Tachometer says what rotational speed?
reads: 1100 rpm
